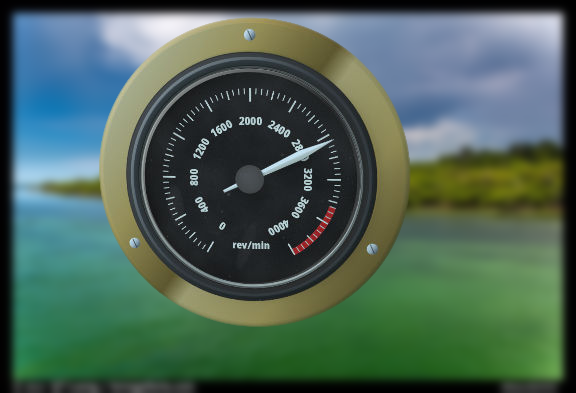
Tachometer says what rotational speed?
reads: 2850 rpm
